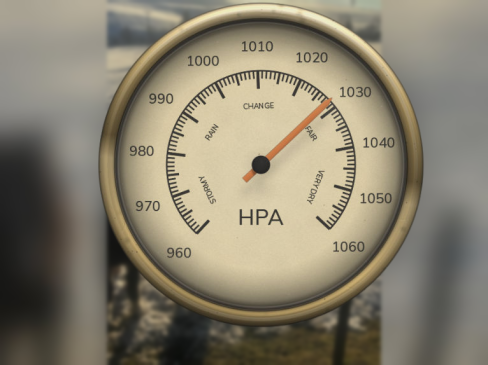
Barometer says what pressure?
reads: 1028 hPa
